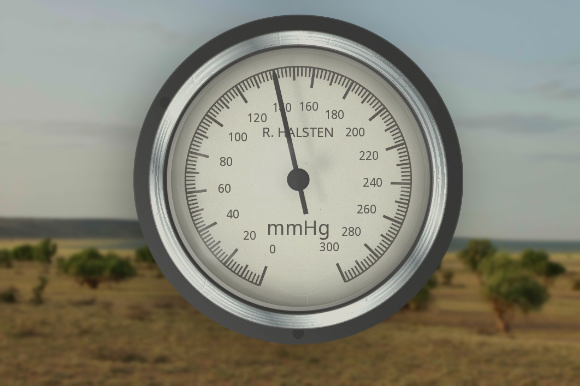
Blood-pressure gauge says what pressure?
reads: 140 mmHg
